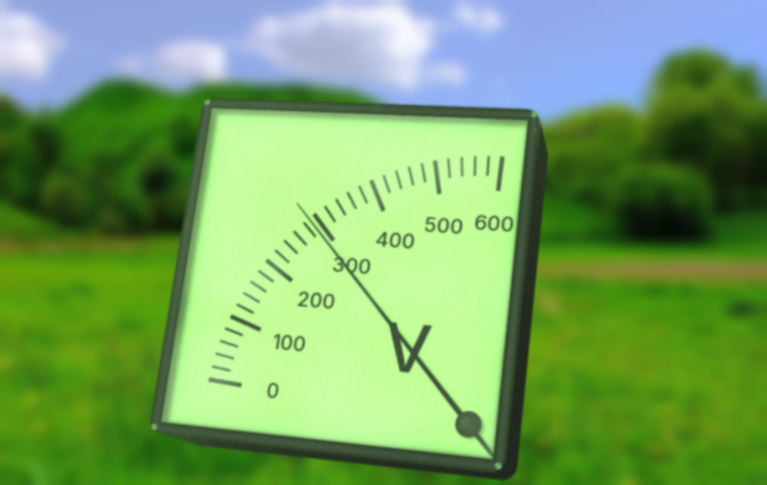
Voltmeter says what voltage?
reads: 290 V
